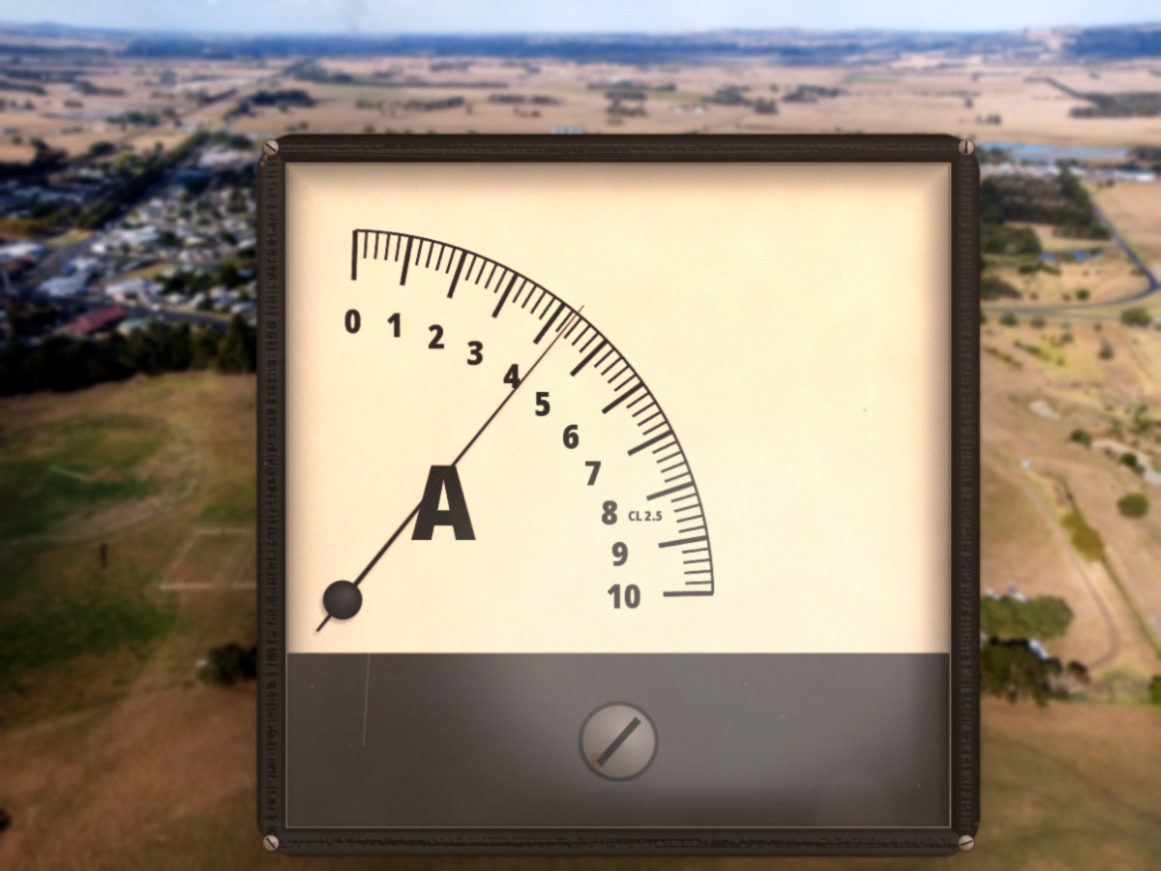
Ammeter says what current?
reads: 4.3 A
